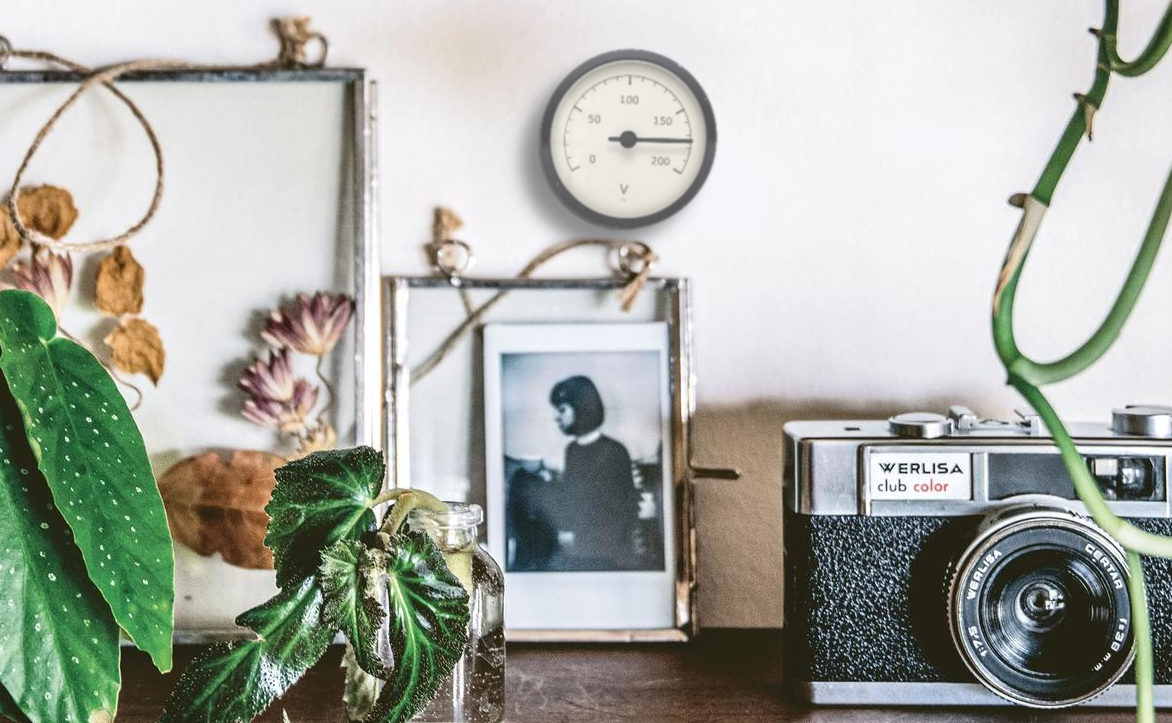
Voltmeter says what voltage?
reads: 175 V
